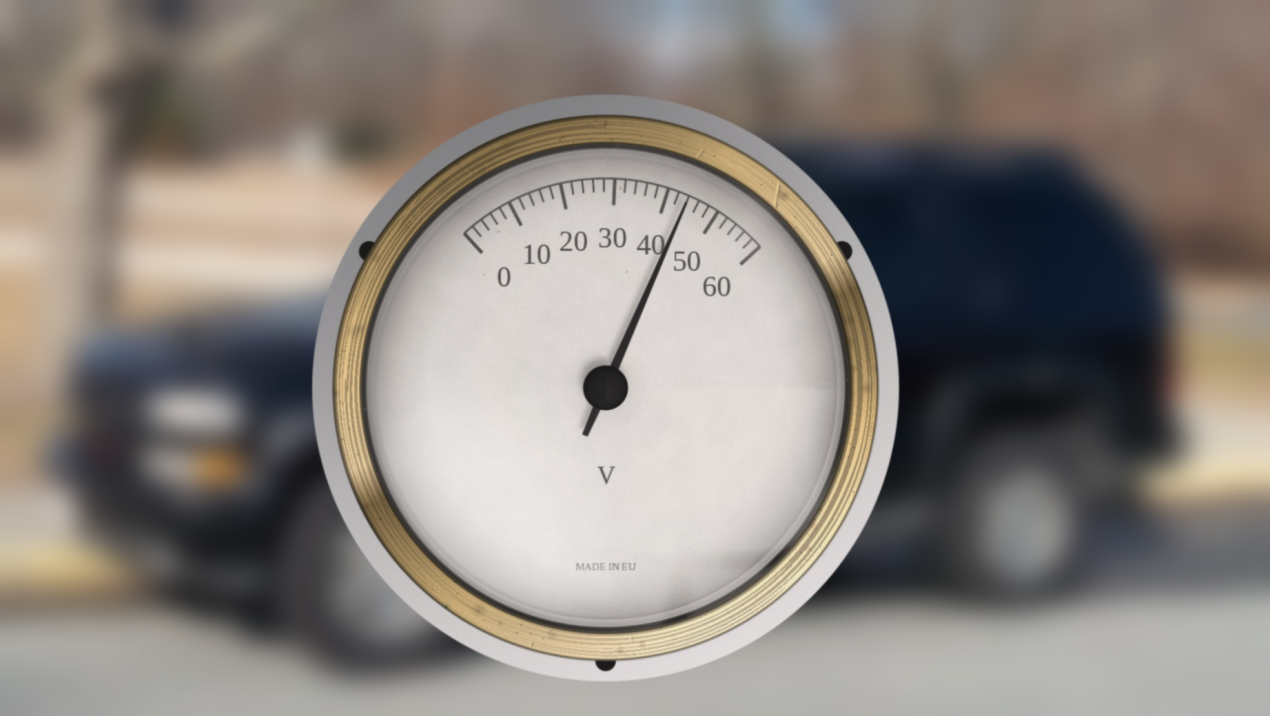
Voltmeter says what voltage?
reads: 44 V
